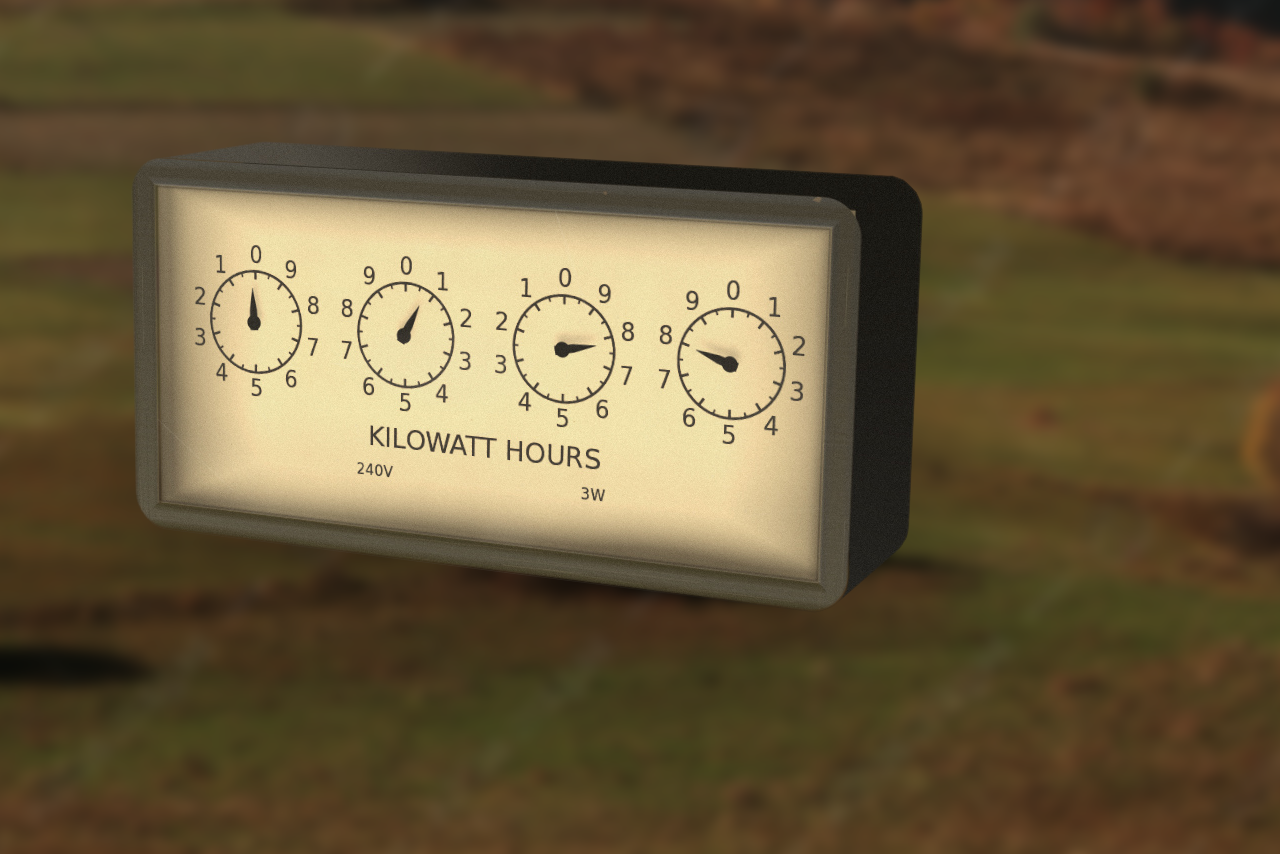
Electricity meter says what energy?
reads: 78 kWh
